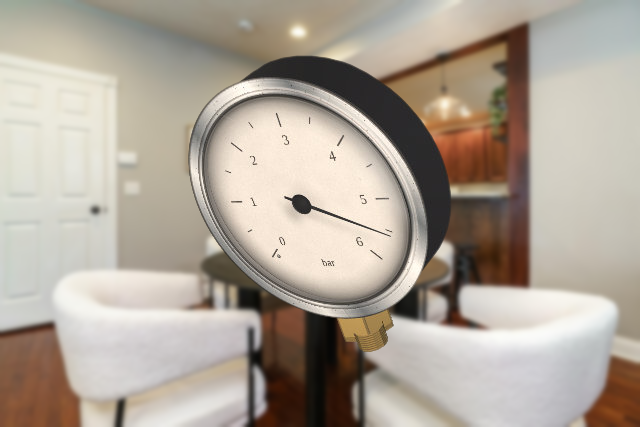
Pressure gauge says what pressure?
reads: 5.5 bar
